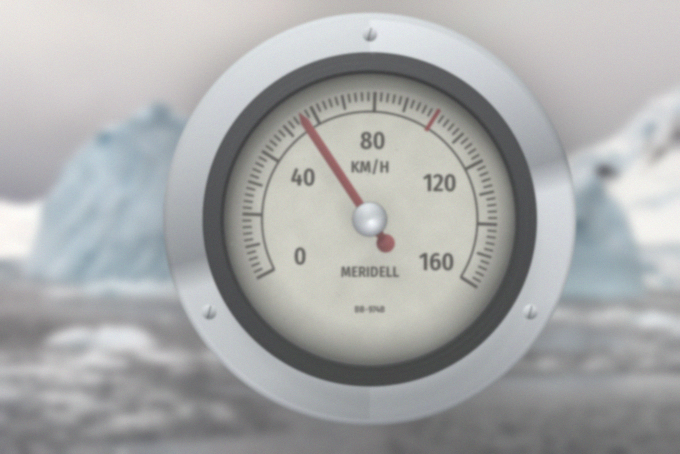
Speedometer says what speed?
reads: 56 km/h
